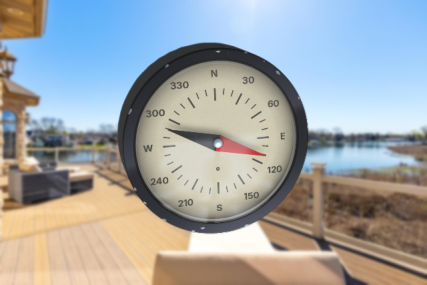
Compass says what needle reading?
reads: 110 °
